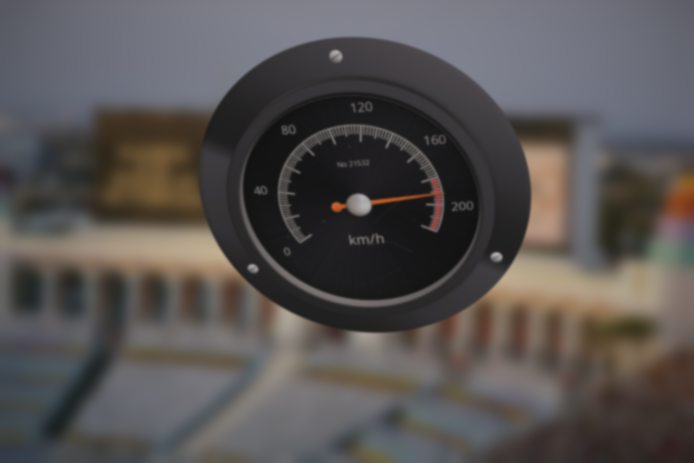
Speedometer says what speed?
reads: 190 km/h
